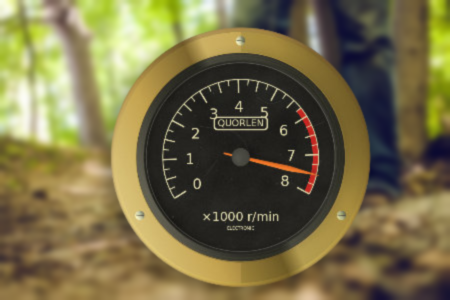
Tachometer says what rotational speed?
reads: 7500 rpm
